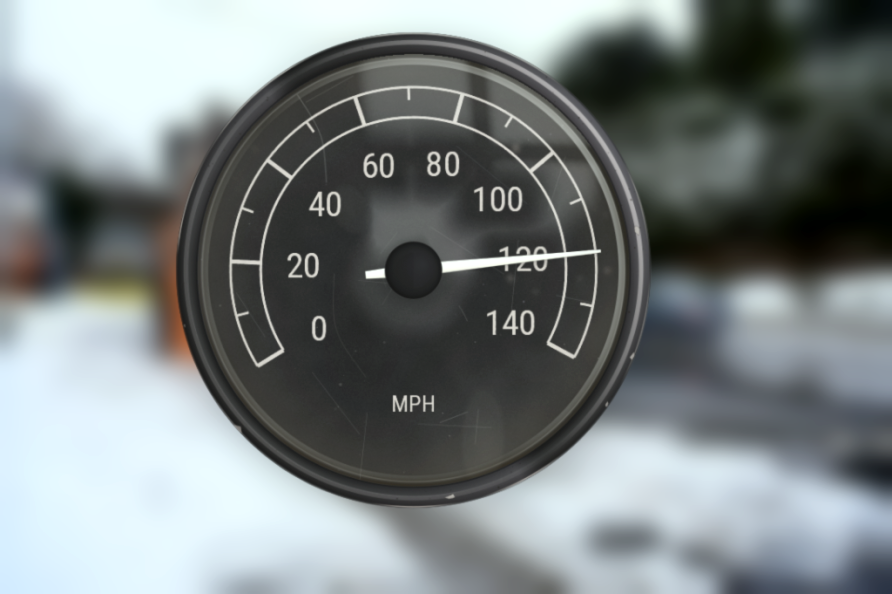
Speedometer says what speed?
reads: 120 mph
